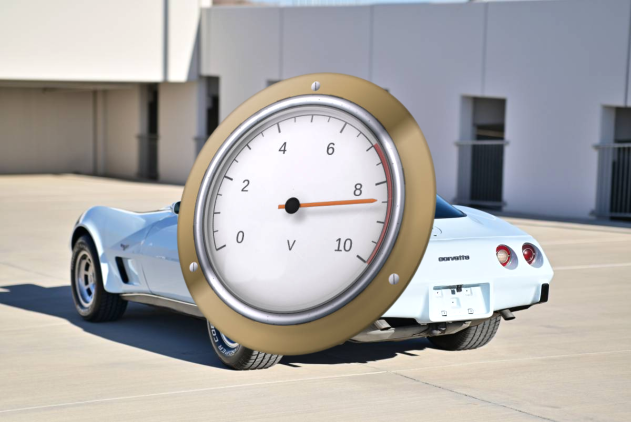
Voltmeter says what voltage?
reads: 8.5 V
